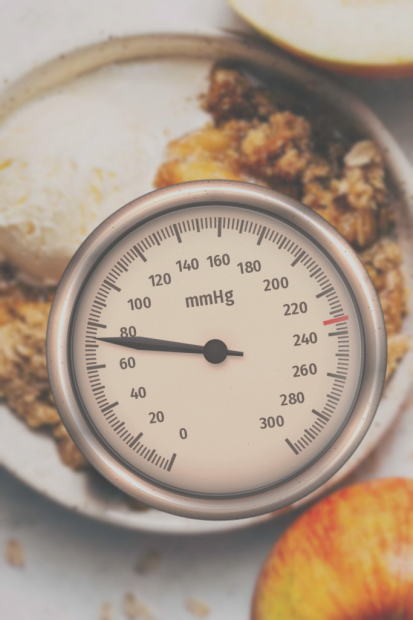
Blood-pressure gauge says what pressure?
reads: 74 mmHg
